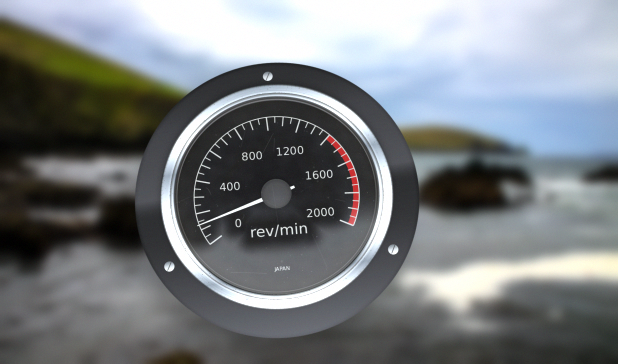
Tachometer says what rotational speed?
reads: 125 rpm
